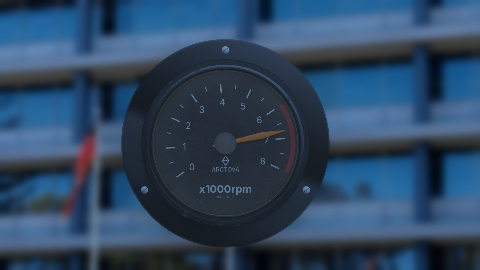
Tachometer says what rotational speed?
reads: 6750 rpm
